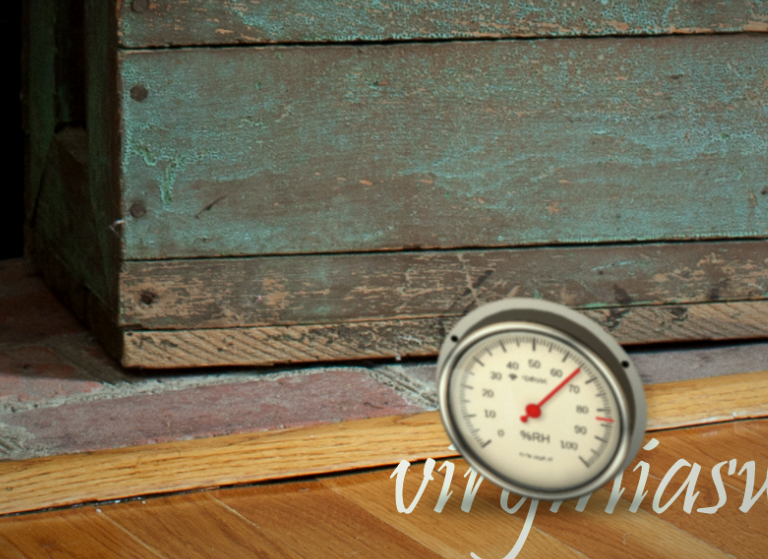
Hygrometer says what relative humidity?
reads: 65 %
